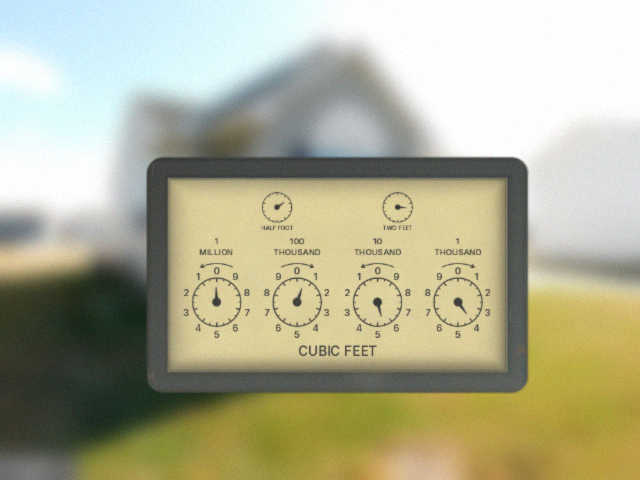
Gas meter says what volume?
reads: 5400 ft³
